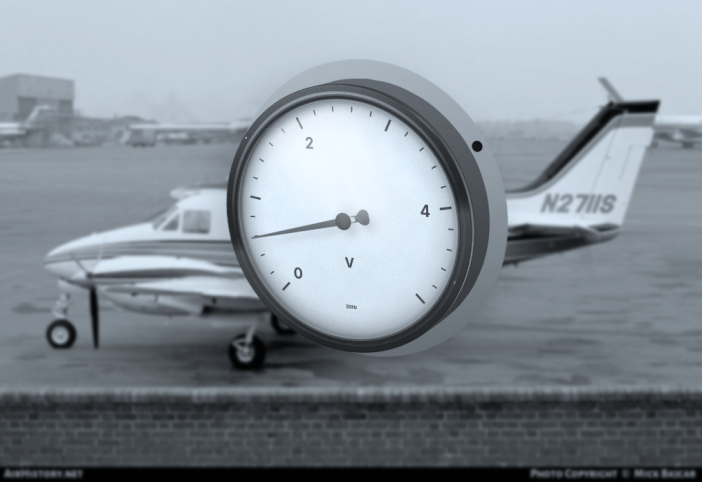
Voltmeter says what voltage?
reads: 0.6 V
